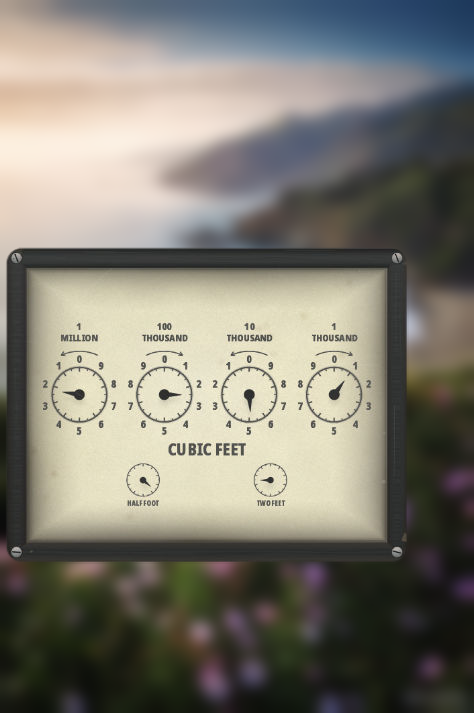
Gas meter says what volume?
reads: 225100 ft³
